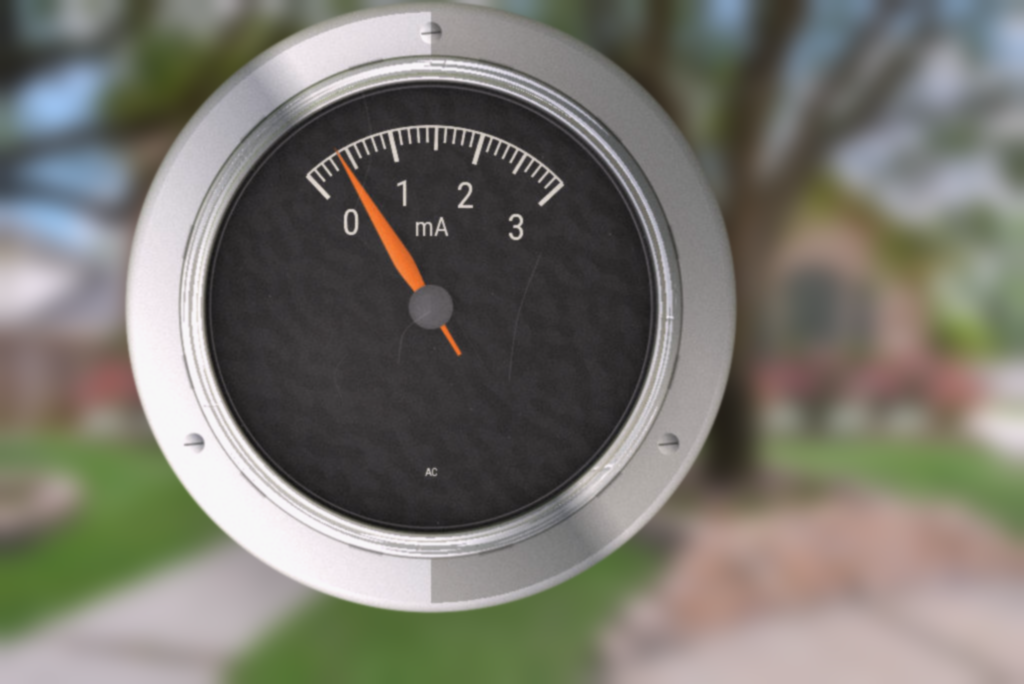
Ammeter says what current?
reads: 0.4 mA
